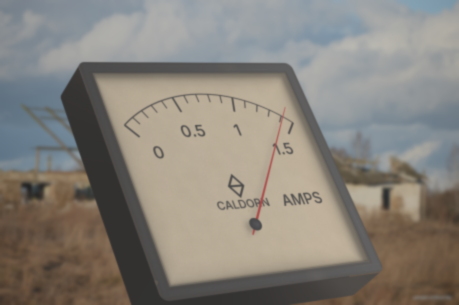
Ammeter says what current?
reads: 1.4 A
